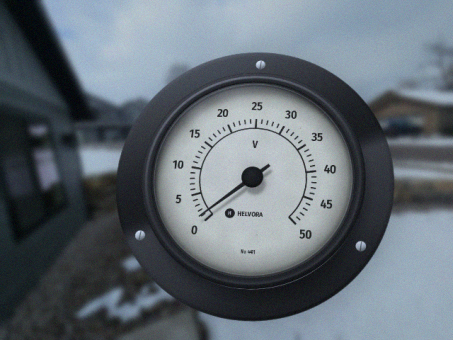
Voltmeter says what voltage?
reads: 1 V
